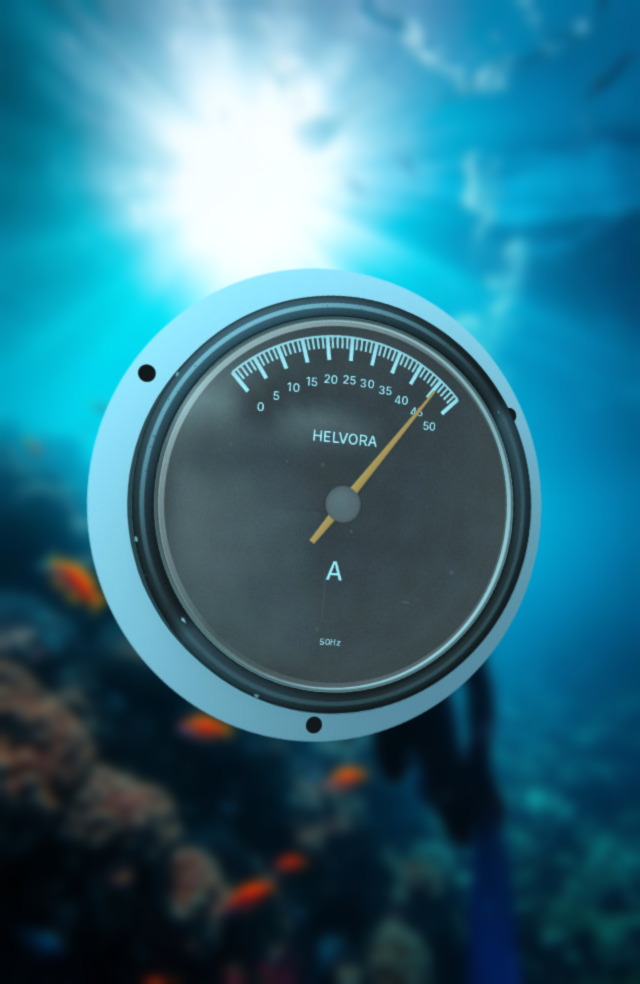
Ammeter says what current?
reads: 45 A
